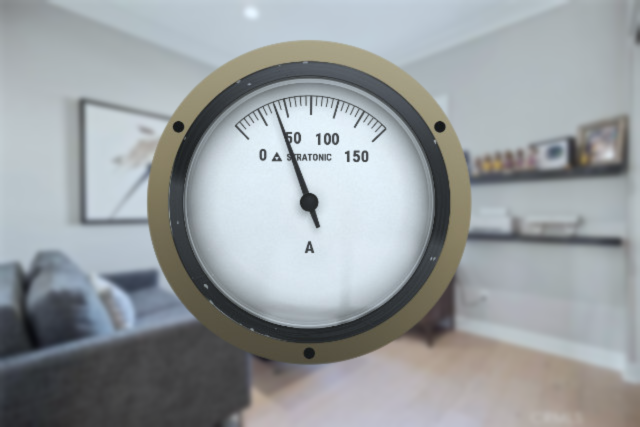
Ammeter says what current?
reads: 40 A
